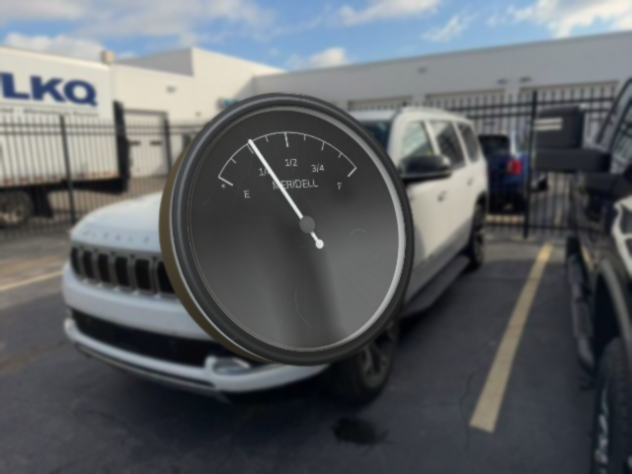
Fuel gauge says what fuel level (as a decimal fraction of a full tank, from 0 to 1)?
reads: 0.25
